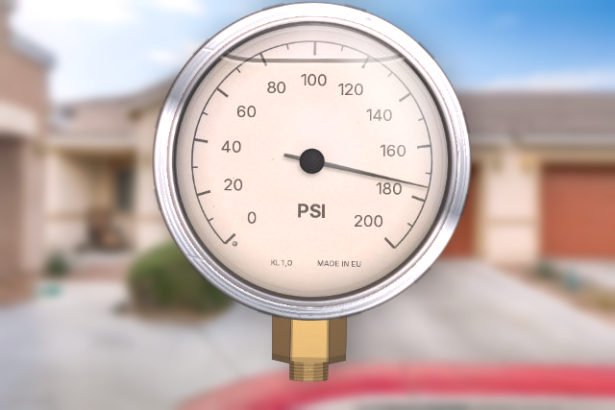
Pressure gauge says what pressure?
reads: 175 psi
